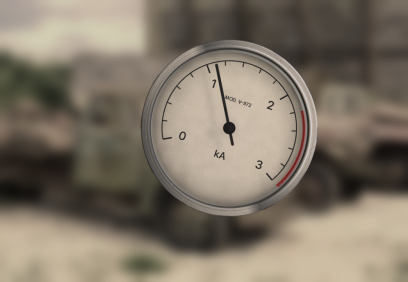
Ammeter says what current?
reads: 1.1 kA
